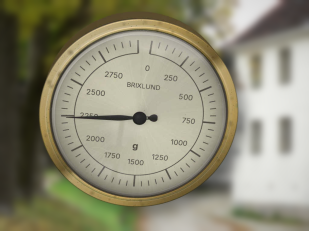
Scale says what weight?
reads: 2250 g
